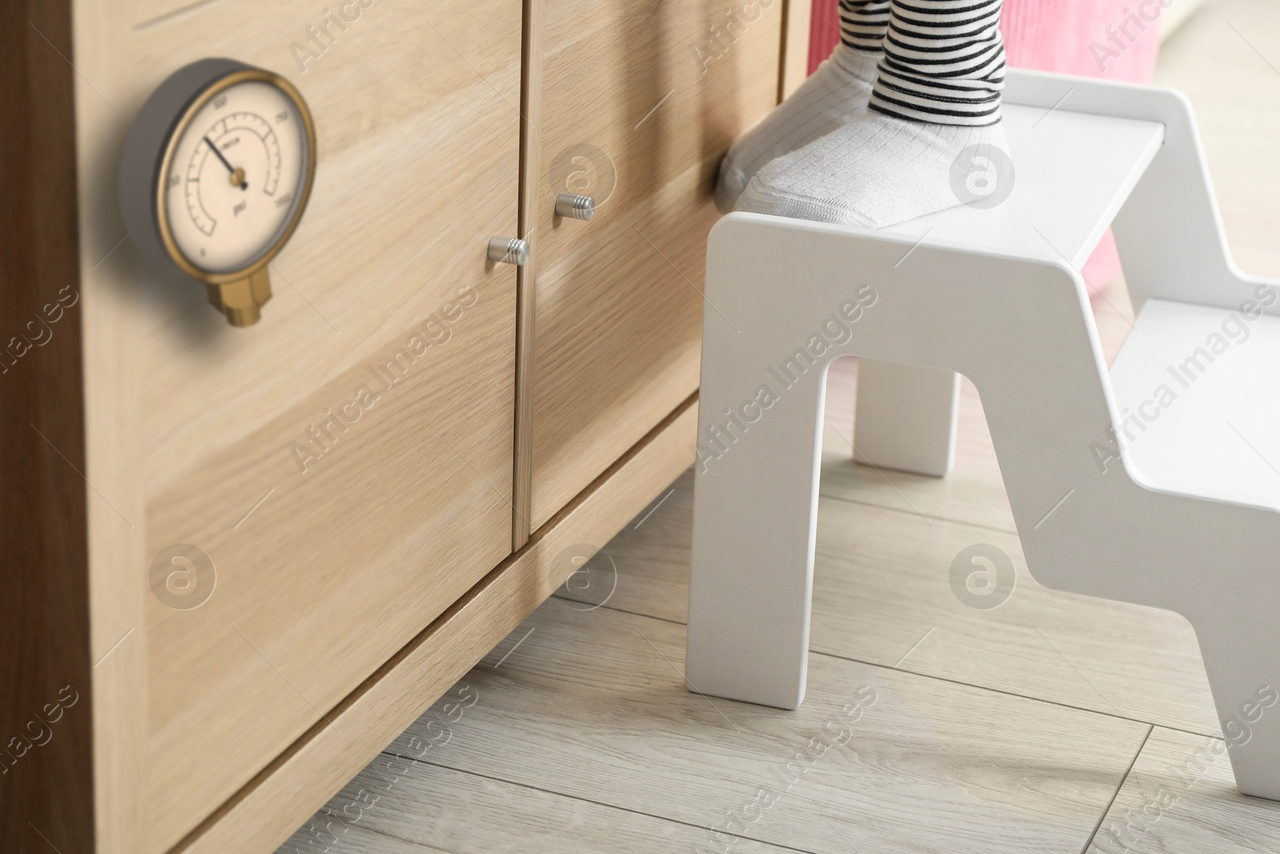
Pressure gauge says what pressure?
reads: 400 psi
